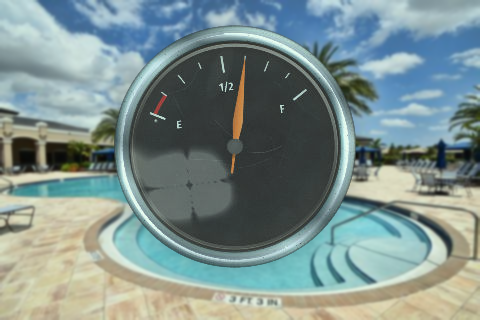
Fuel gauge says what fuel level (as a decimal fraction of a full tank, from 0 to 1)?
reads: 0.625
